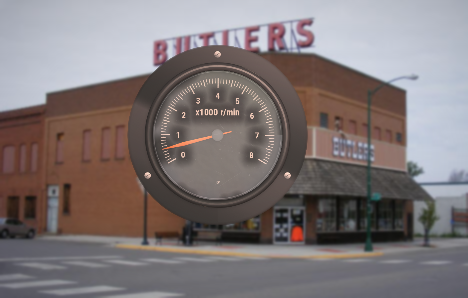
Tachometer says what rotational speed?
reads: 500 rpm
